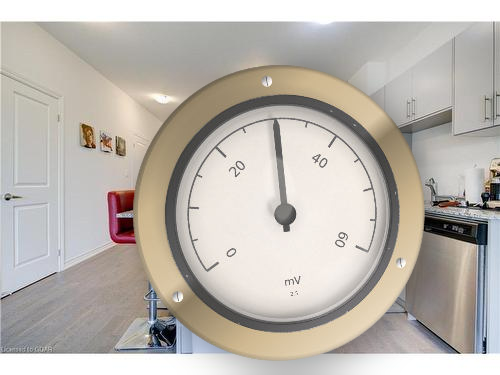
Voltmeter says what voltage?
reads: 30 mV
